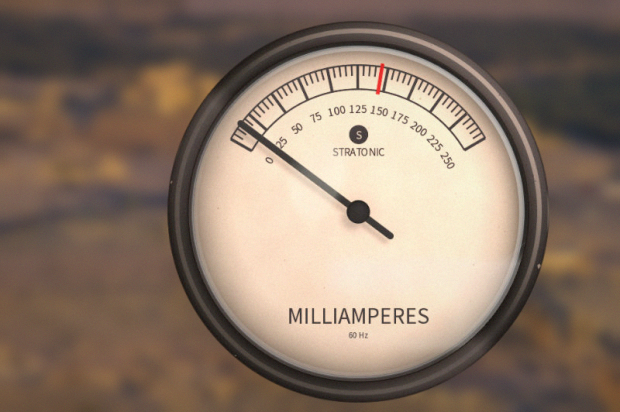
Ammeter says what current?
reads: 15 mA
